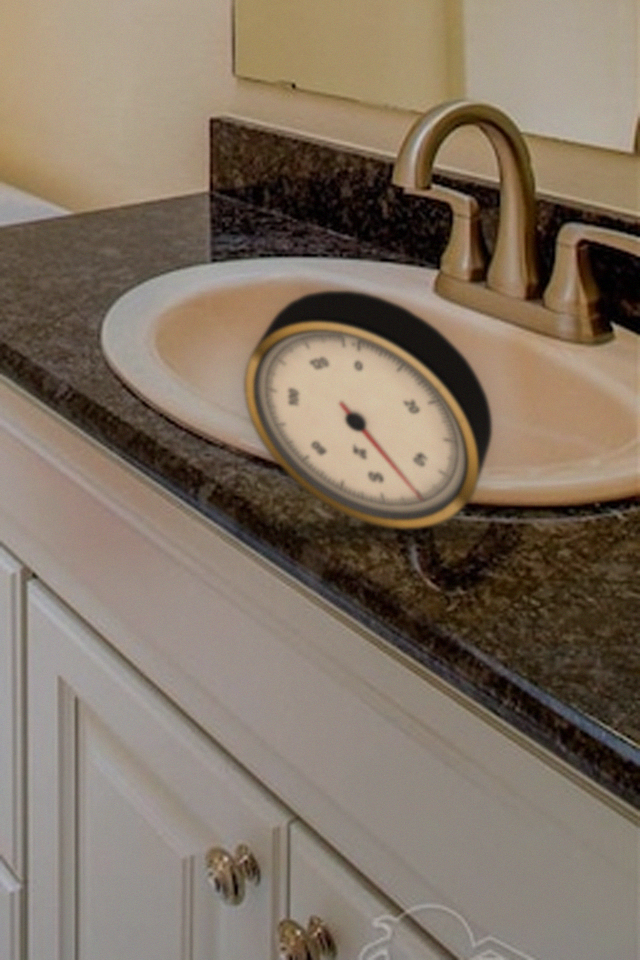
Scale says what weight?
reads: 50 kg
